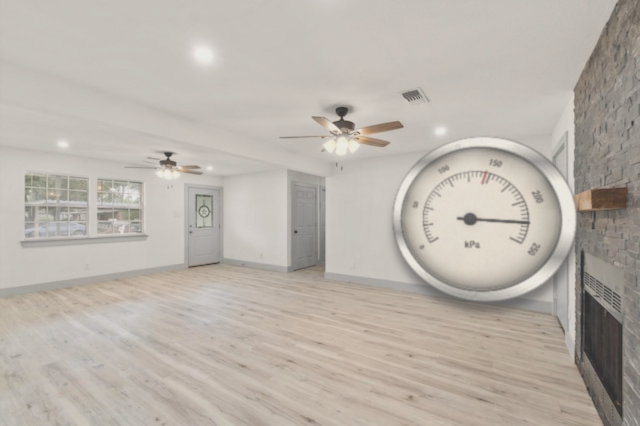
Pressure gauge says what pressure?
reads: 225 kPa
